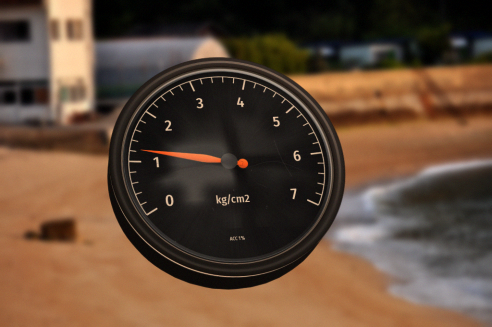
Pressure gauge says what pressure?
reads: 1.2 kg/cm²
